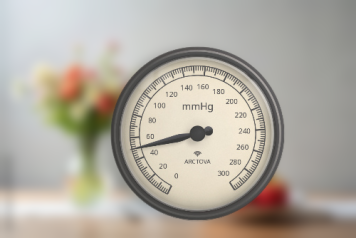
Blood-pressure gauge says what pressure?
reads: 50 mmHg
